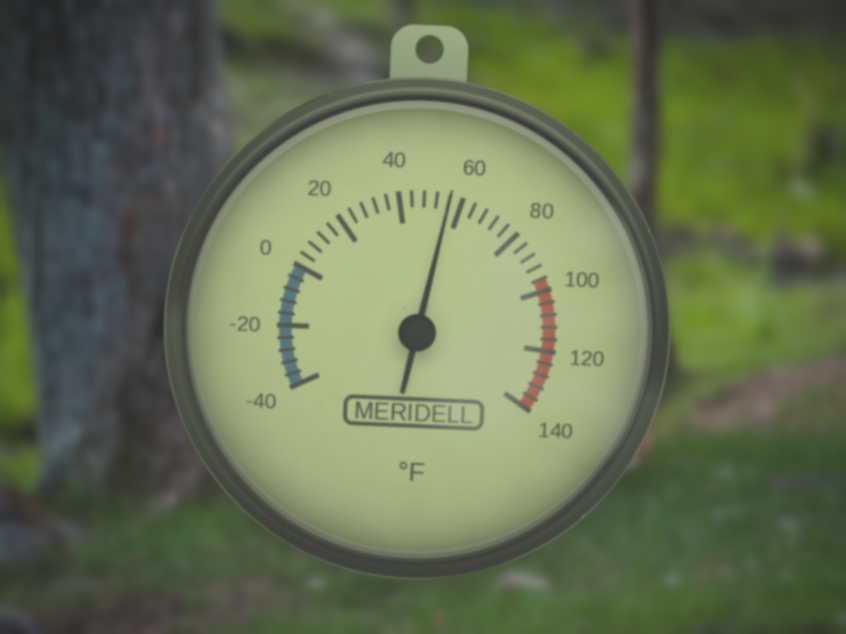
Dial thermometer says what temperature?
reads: 56 °F
